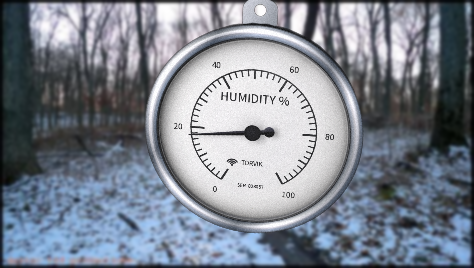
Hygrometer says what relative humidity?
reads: 18 %
